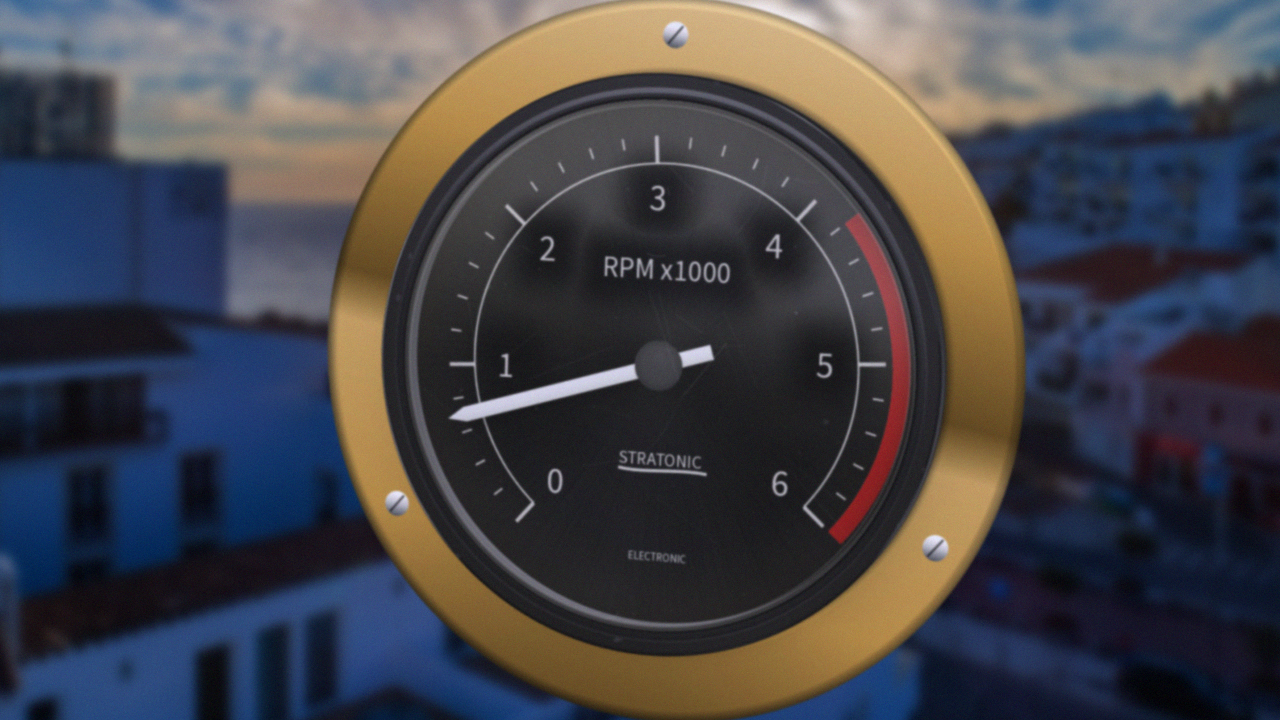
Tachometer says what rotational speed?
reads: 700 rpm
